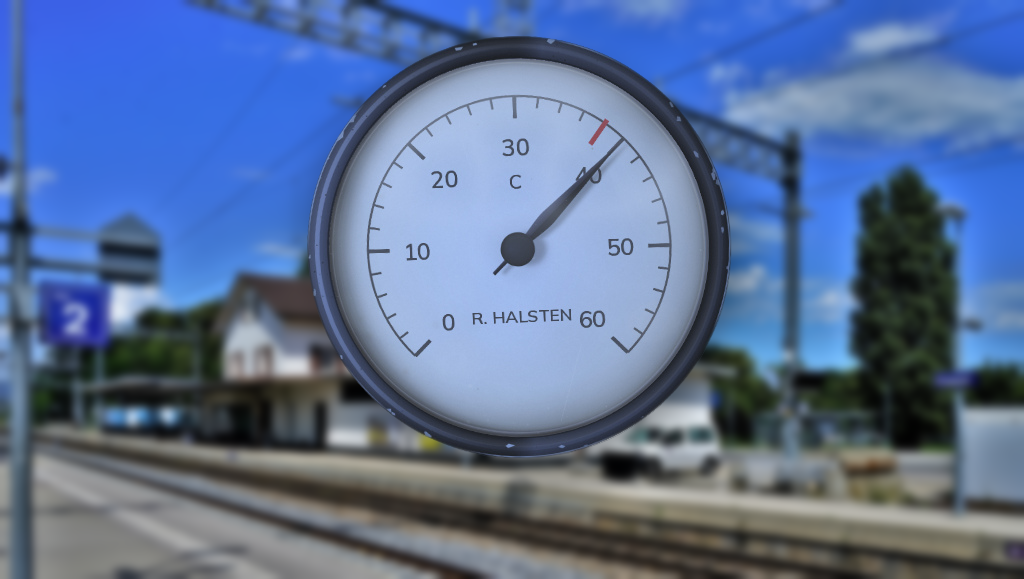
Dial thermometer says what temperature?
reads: 40 °C
